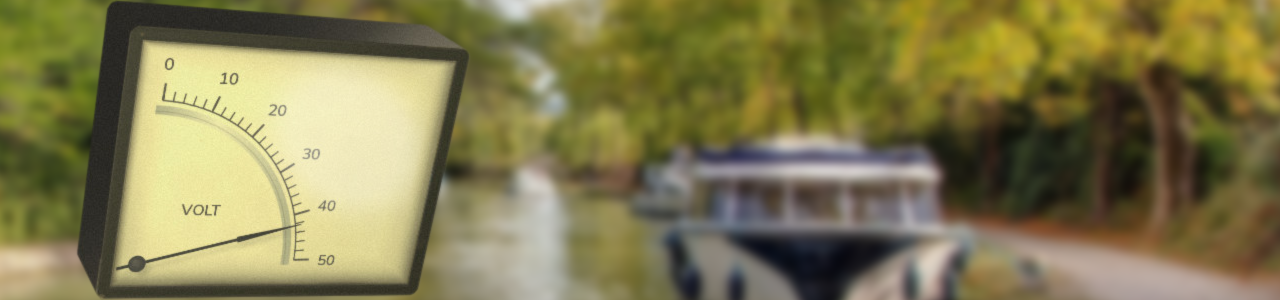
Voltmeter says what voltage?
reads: 42 V
